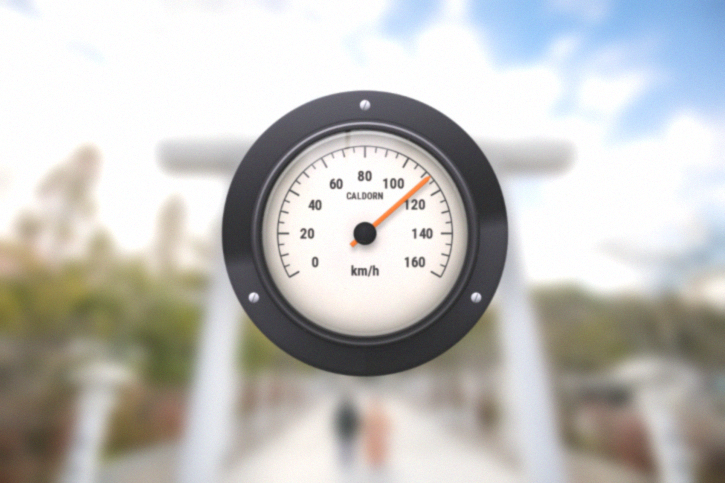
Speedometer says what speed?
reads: 112.5 km/h
